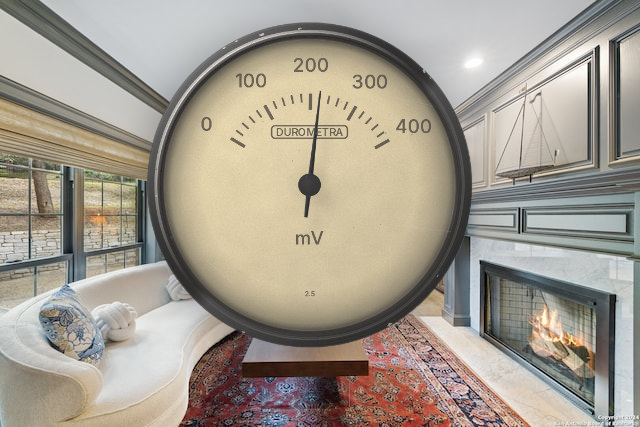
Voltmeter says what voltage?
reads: 220 mV
